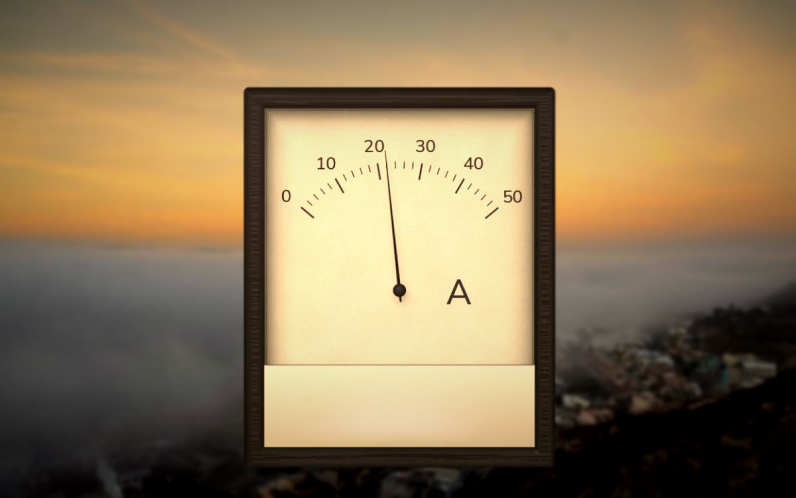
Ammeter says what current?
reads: 22 A
